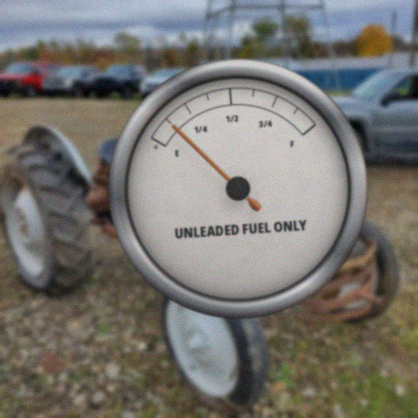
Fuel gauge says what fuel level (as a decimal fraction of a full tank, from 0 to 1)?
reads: 0.125
